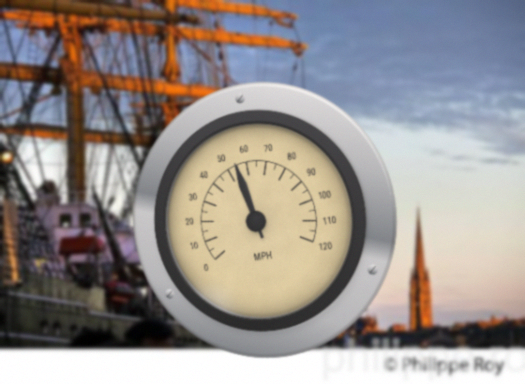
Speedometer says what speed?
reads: 55 mph
